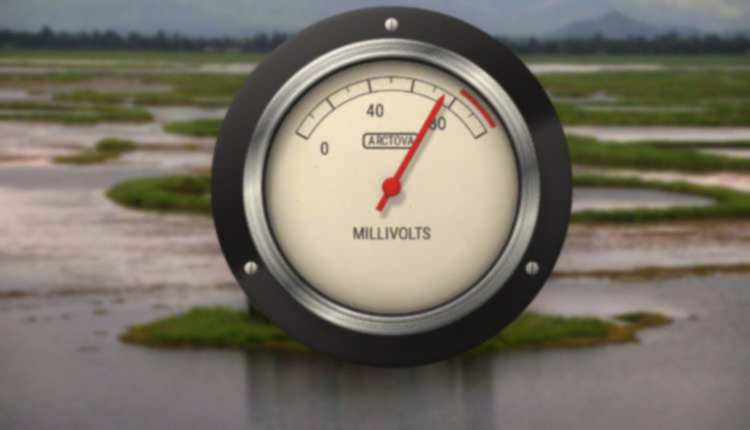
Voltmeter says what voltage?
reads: 75 mV
